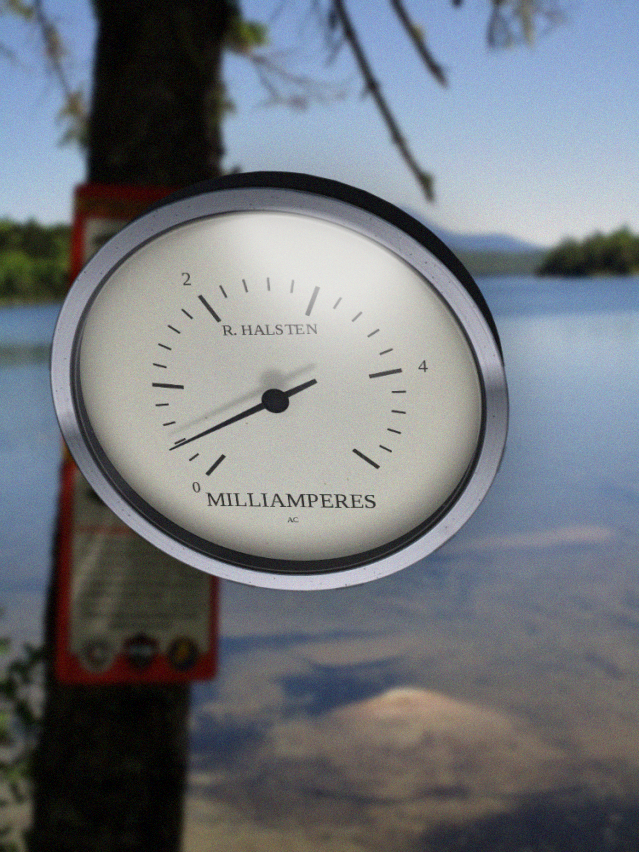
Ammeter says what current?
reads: 0.4 mA
